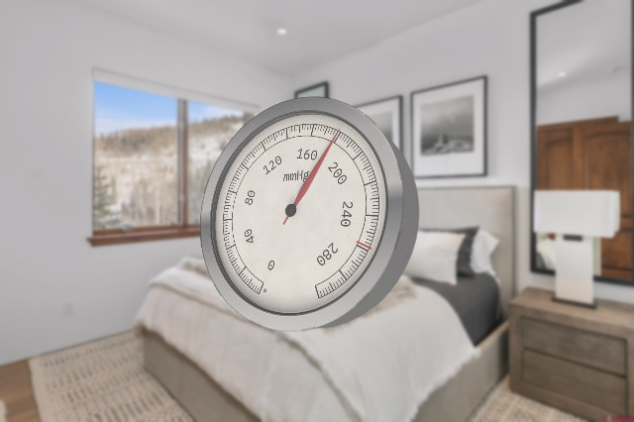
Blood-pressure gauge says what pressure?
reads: 180 mmHg
